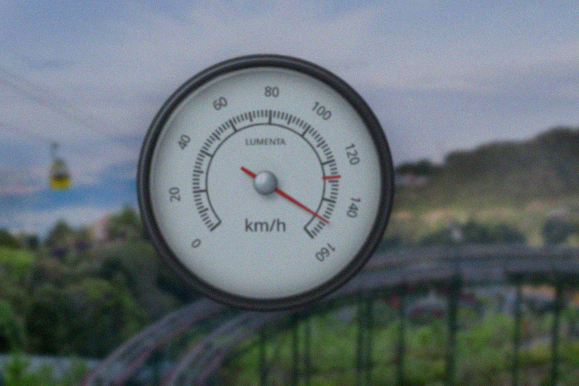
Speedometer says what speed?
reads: 150 km/h
